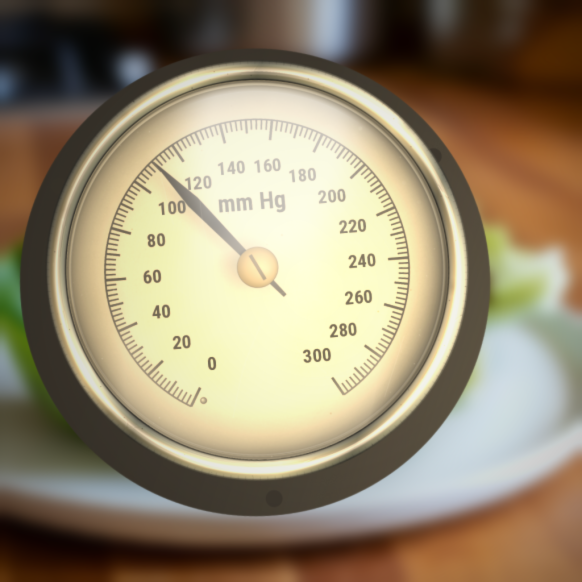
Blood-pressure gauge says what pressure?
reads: 110 mmHg
